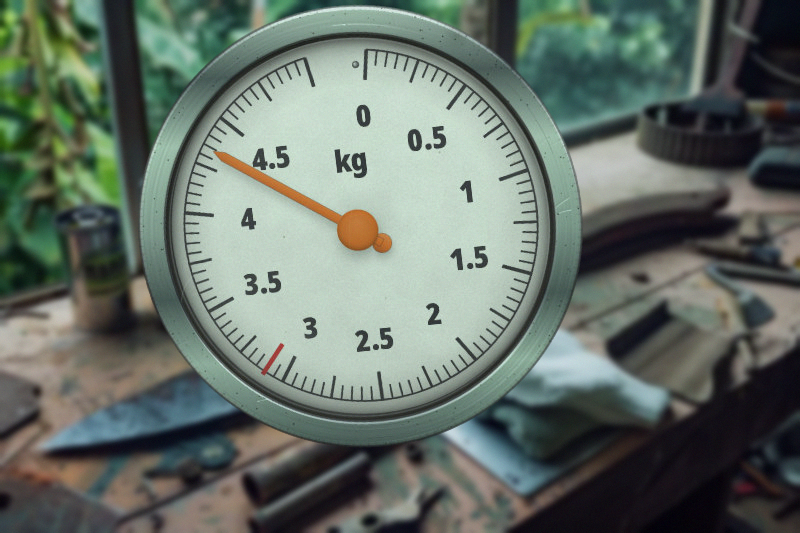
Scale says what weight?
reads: 4.35 kg
